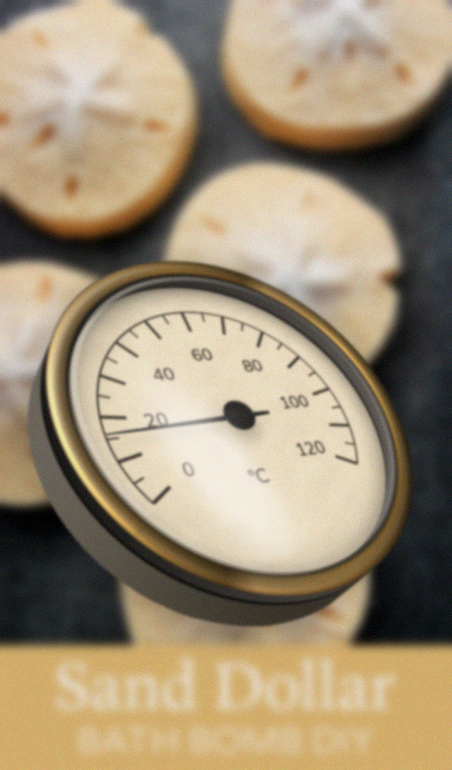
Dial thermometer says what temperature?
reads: 15 °C
